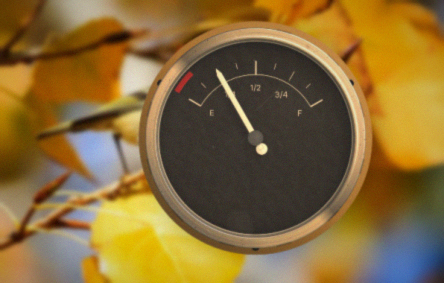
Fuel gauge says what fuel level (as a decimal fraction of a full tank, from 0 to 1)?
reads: 0.25
